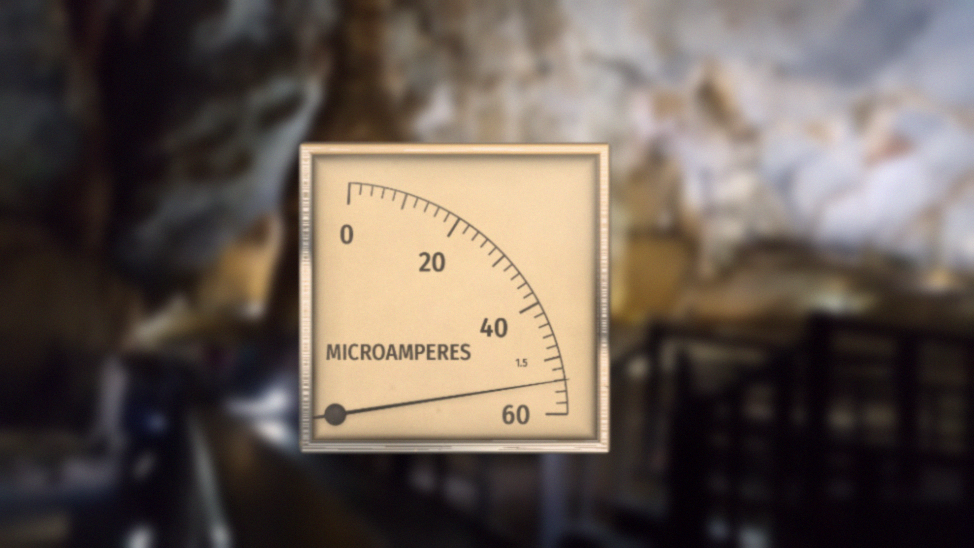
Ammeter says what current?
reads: 54 µA
